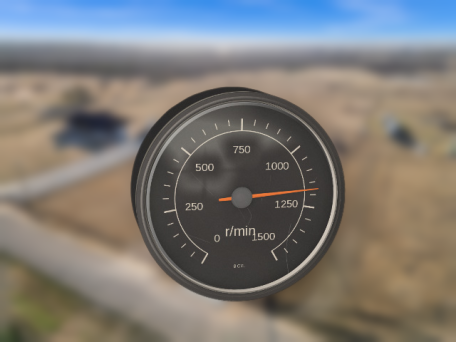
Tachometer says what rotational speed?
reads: 1175 rpm
